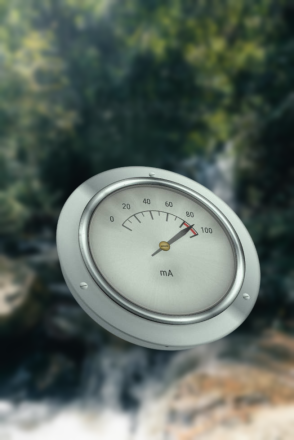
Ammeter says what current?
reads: 90 mA
